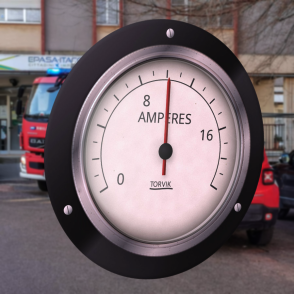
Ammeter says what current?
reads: 10 A
